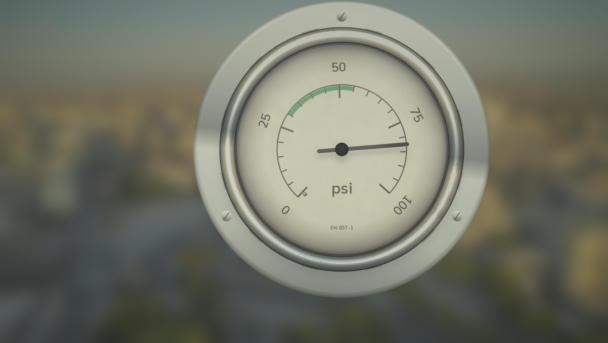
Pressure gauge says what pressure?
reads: 82.5 psi
